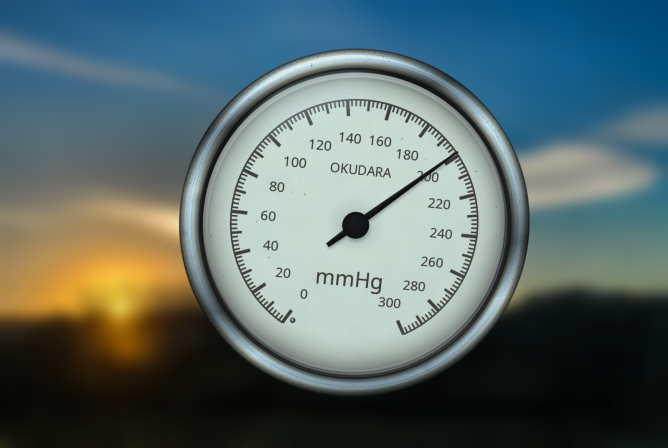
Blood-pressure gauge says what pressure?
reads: 198 mmHg
